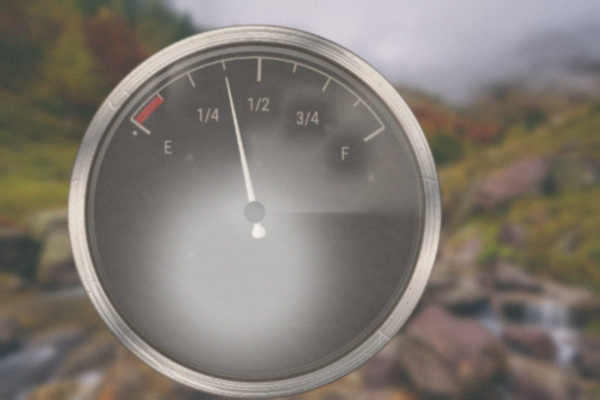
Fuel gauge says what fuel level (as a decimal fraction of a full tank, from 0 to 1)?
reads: 0.375
